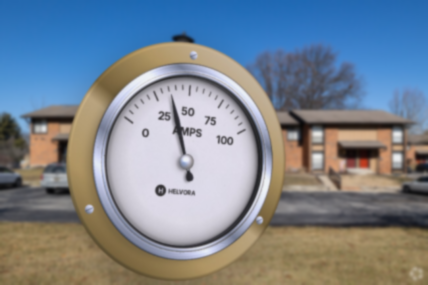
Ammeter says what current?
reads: 35 A
